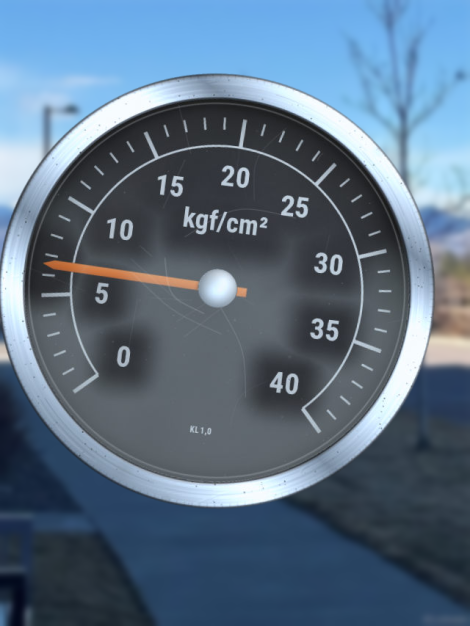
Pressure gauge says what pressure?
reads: 6.5 kg/cm²
